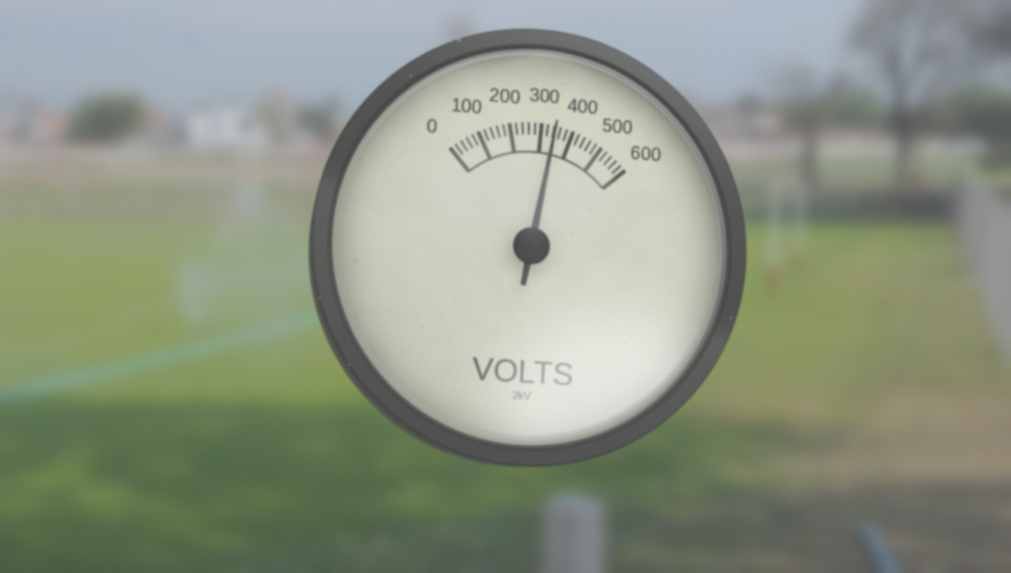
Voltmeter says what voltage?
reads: 340 V
